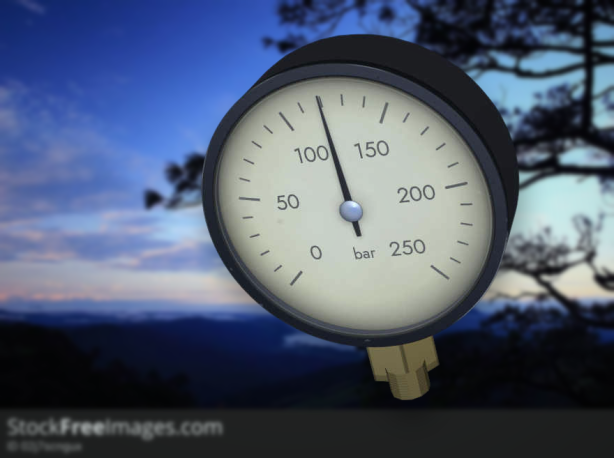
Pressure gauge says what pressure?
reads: 120 bar
